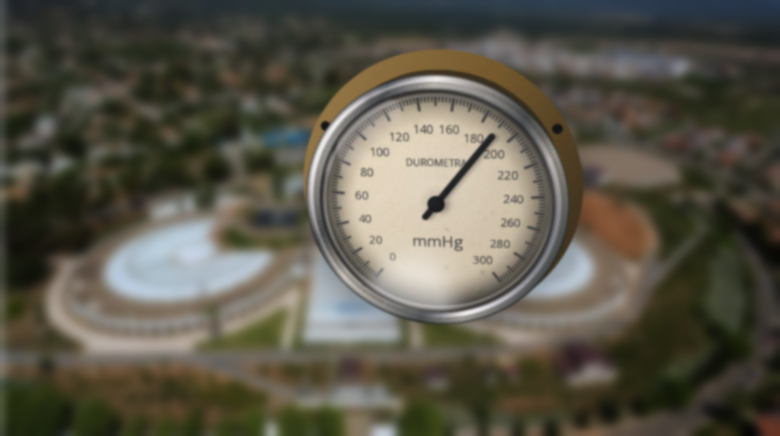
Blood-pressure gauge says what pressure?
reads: 190 mmHg
